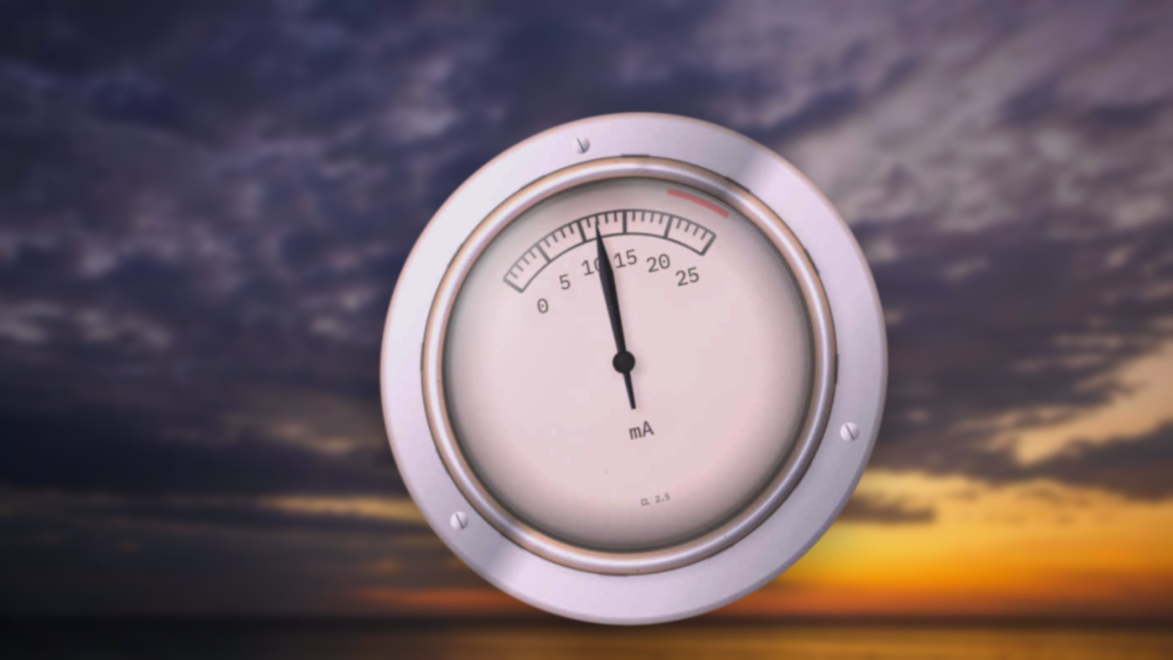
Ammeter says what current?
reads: 12 mA
